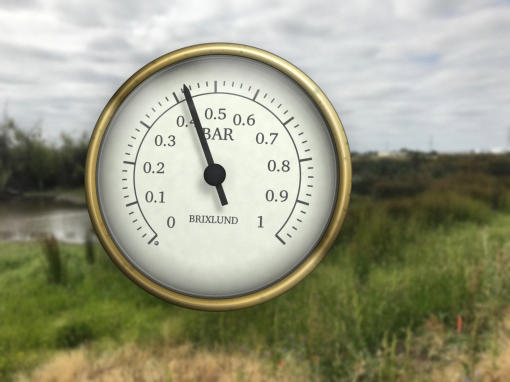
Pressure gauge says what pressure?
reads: 0.43 bar
